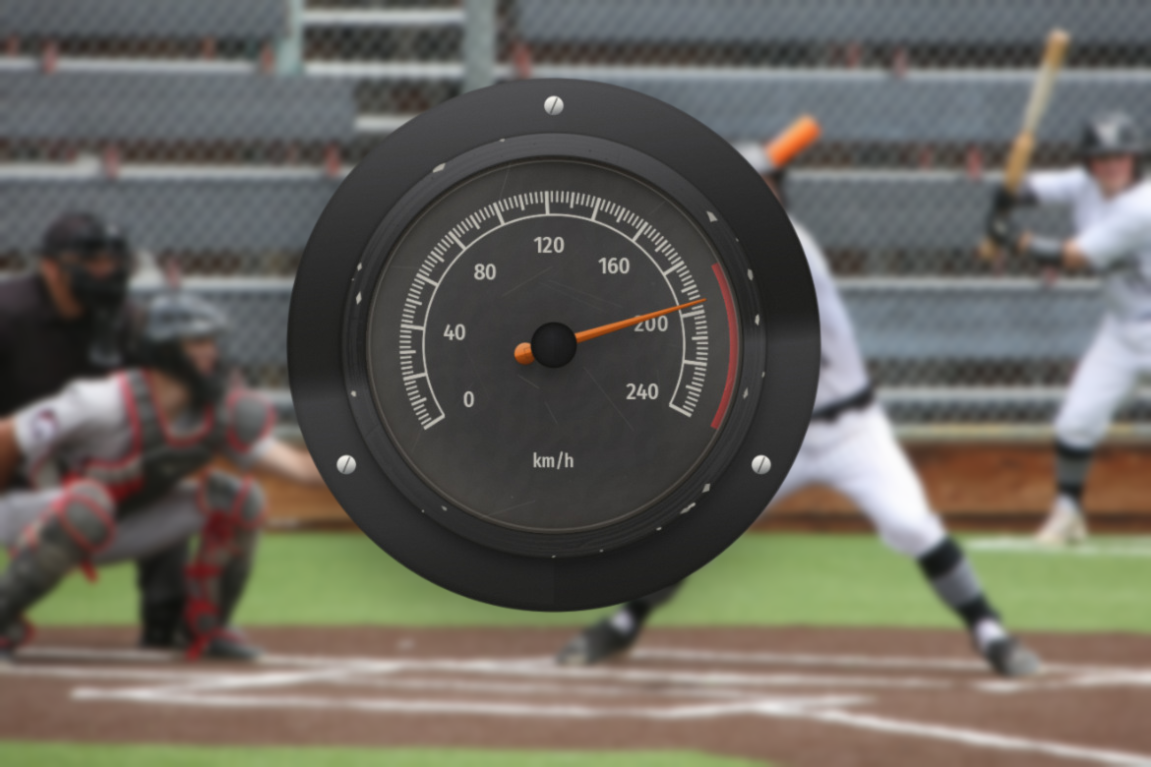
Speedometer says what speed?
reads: 196 km/h
